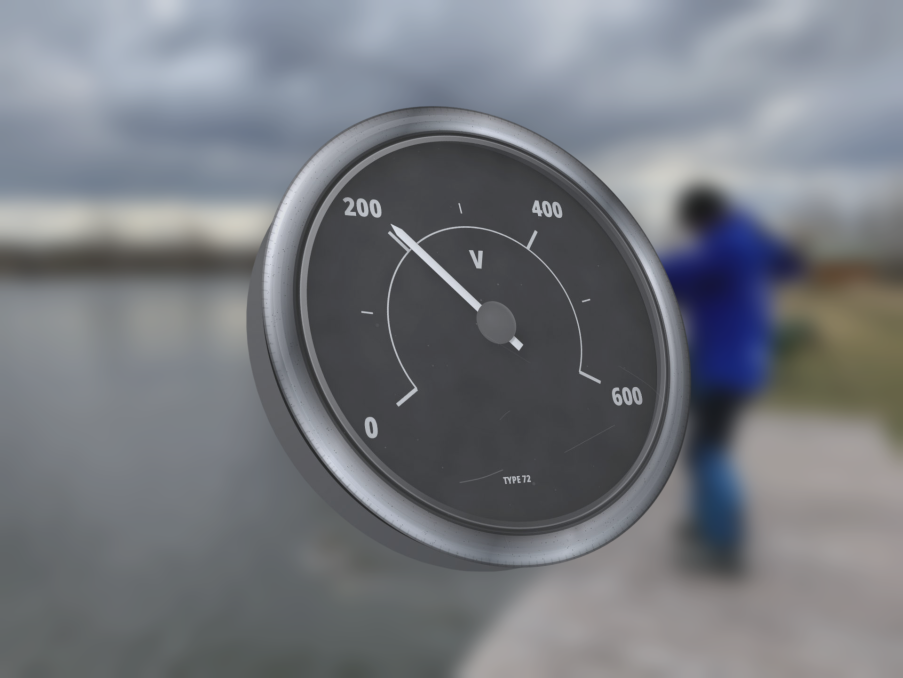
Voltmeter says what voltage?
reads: 200 V
